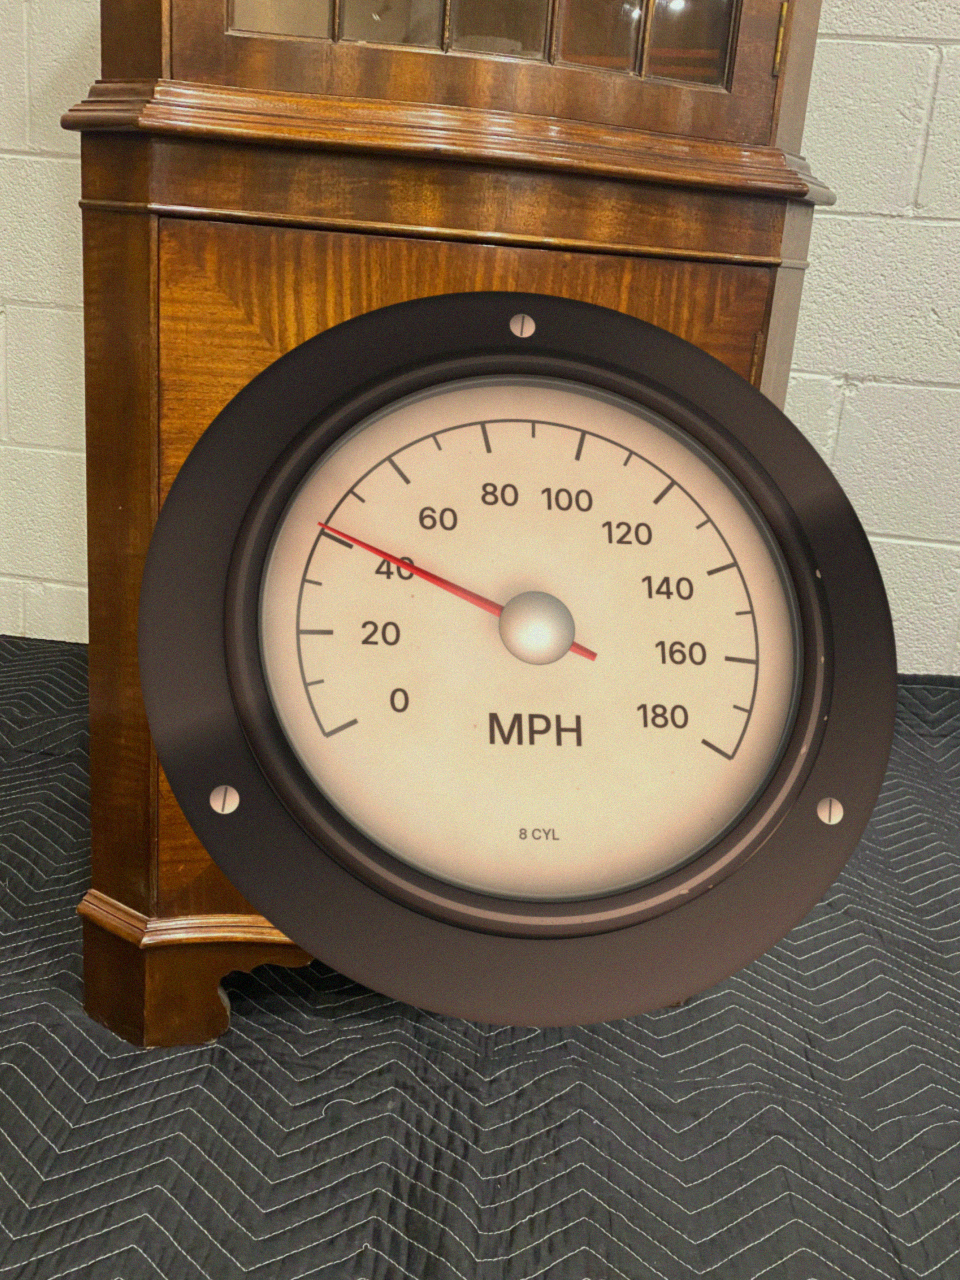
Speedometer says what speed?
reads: 40 mph
